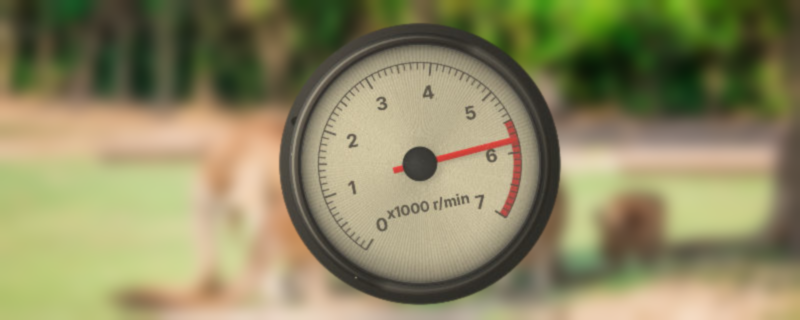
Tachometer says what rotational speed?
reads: 5800 rpm
